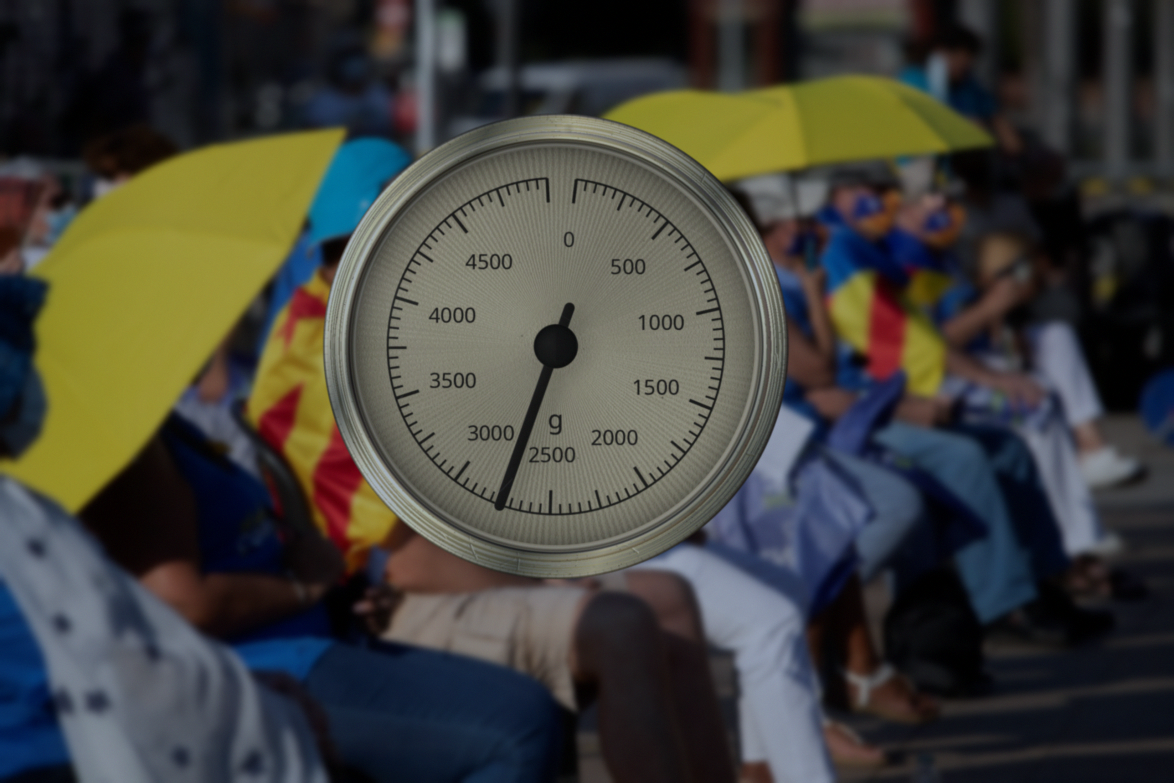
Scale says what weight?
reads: 2750 g
